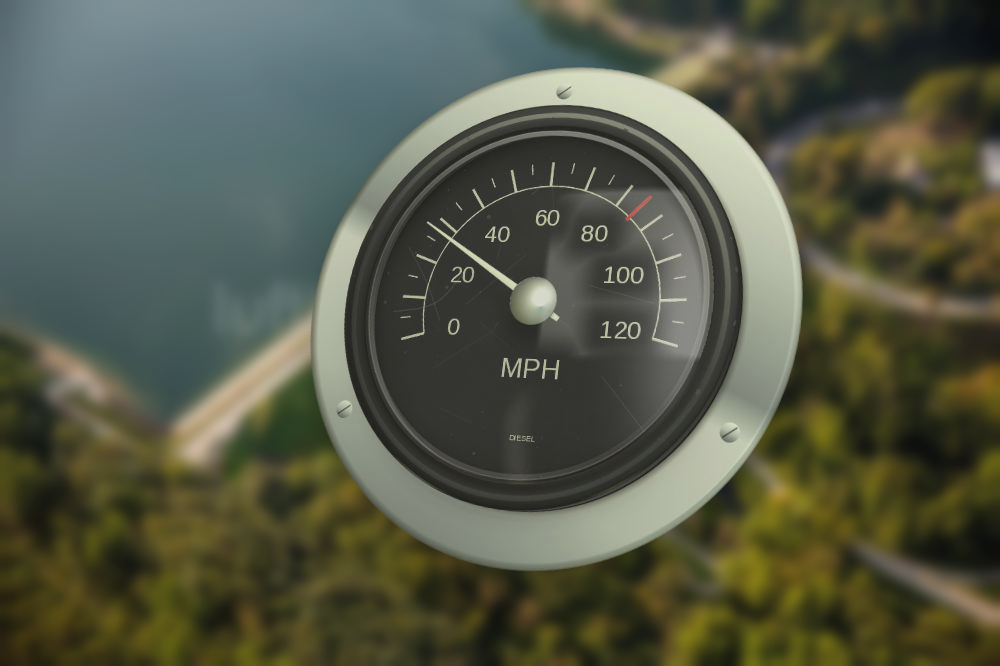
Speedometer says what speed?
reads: 27.5 mph
